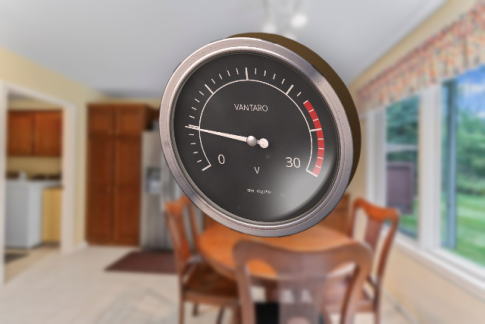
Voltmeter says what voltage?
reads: 5 V
